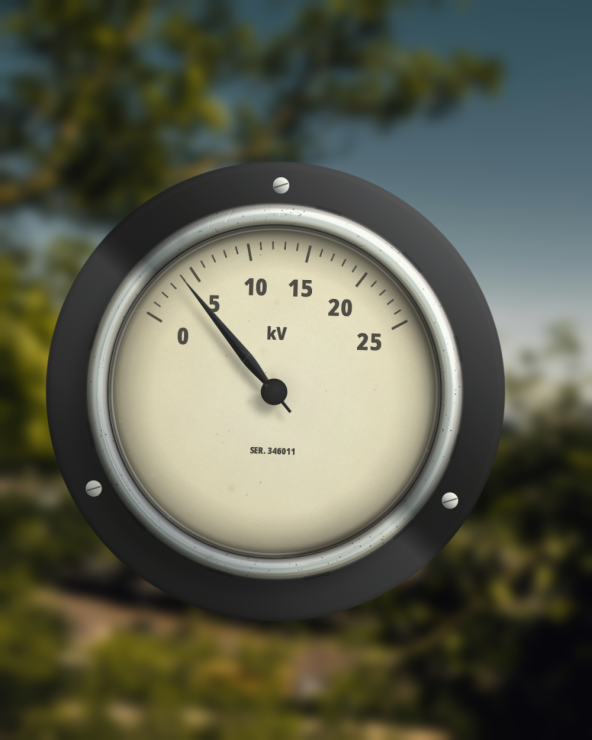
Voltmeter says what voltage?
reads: 4 kV
